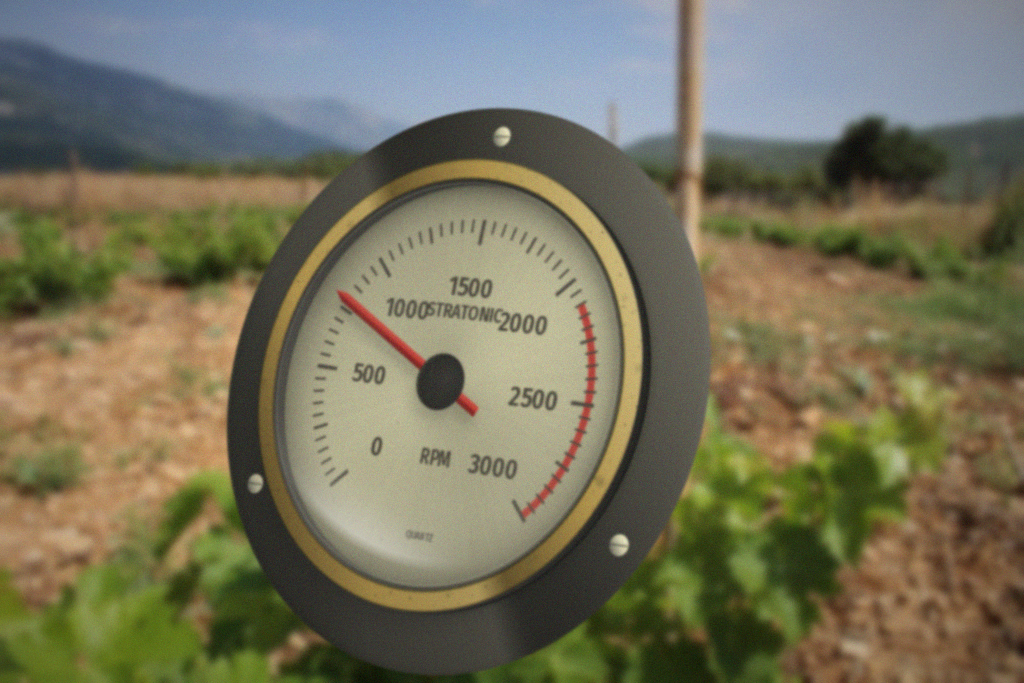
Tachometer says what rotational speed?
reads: 800 rpm
